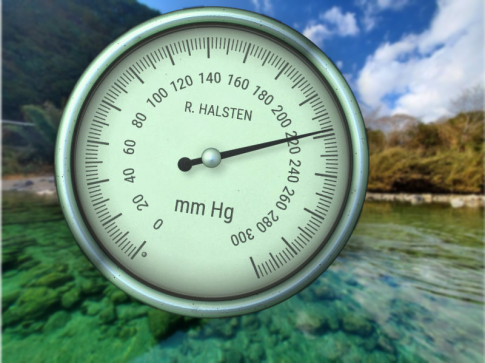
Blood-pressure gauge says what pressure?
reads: 218 mmHg
